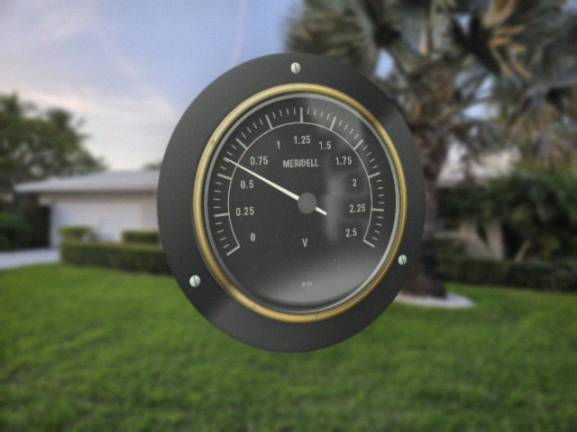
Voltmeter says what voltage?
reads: 0.6 V
